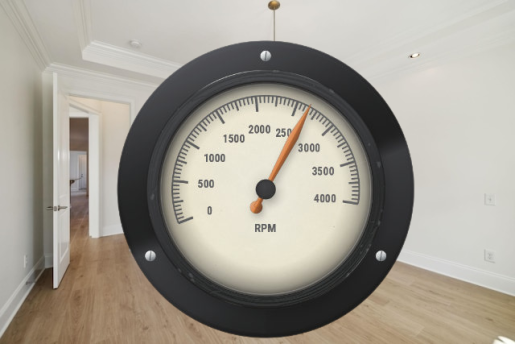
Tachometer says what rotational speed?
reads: 2650 rpm
